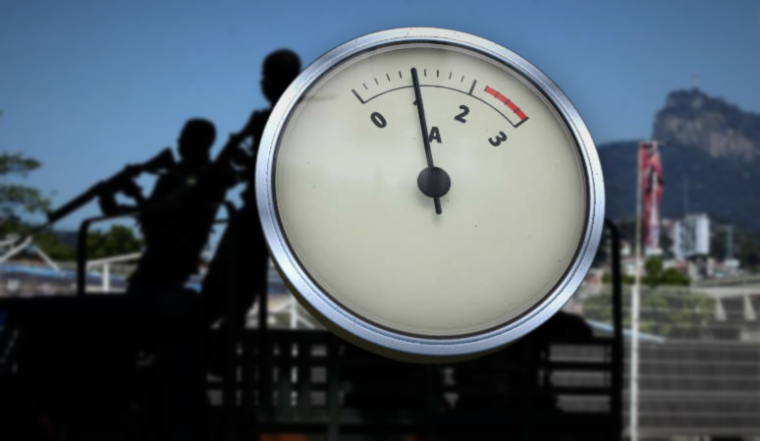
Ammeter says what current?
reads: 1 A
